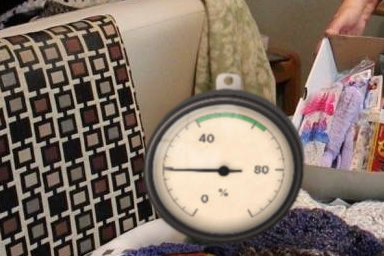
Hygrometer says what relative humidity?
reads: 20 %
